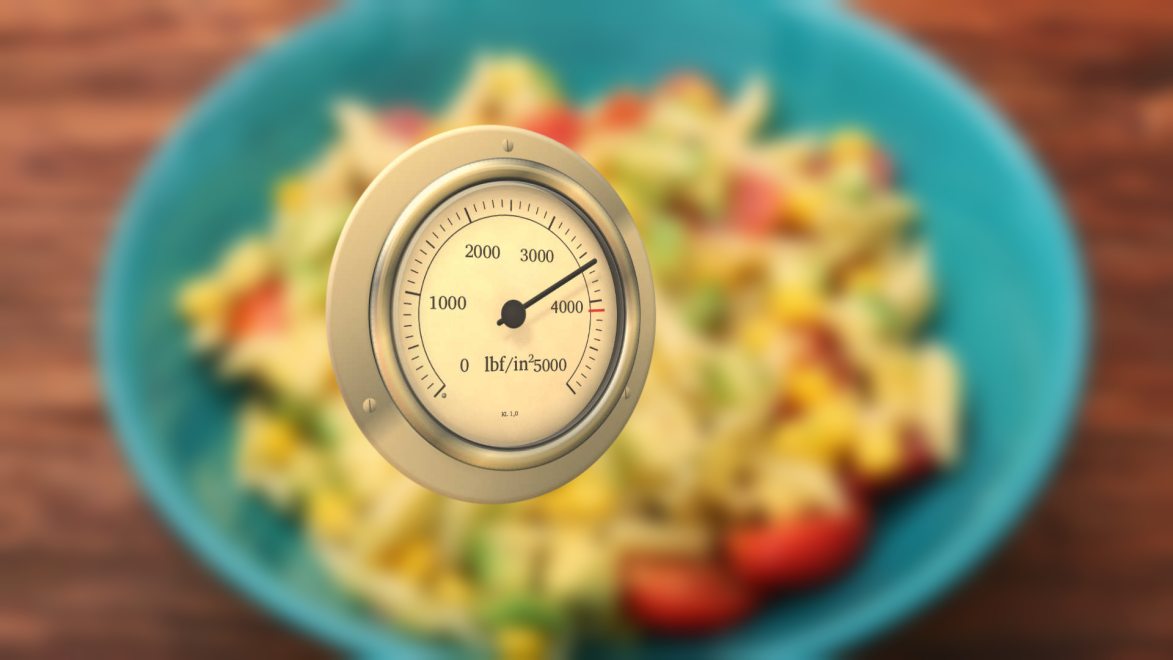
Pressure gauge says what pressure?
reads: 3600 psi
